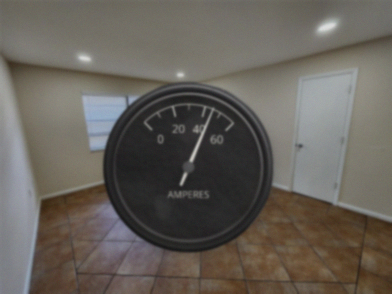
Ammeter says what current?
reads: 45 A
